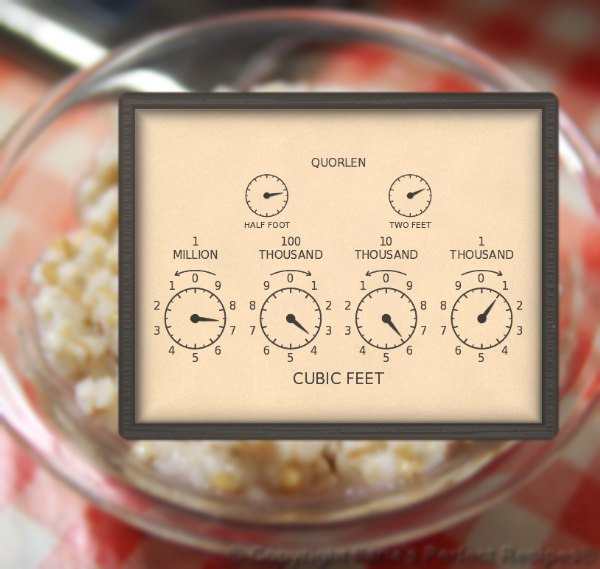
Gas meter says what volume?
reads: 736100 ft³
